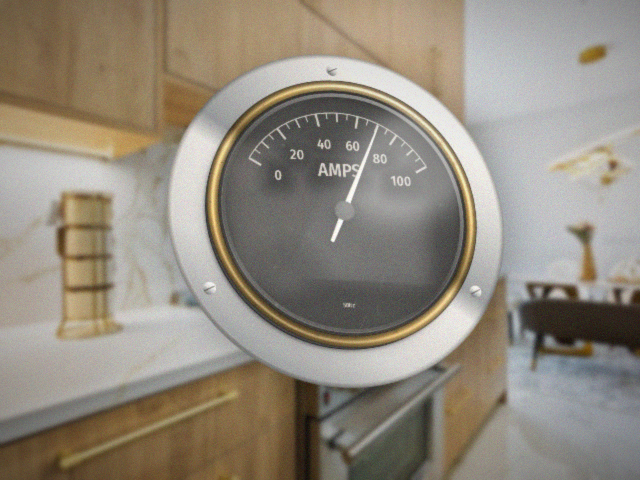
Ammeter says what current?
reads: 70 A
